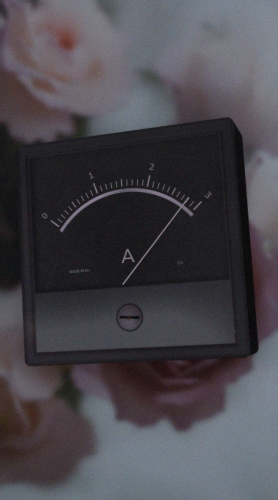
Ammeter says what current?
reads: 2.8 A
